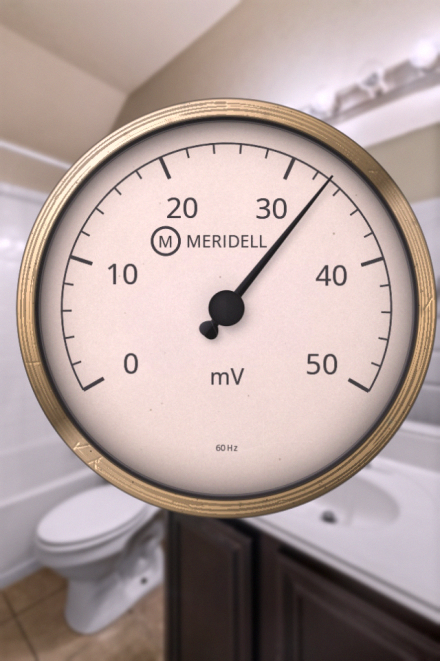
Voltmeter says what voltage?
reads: 33 mV
